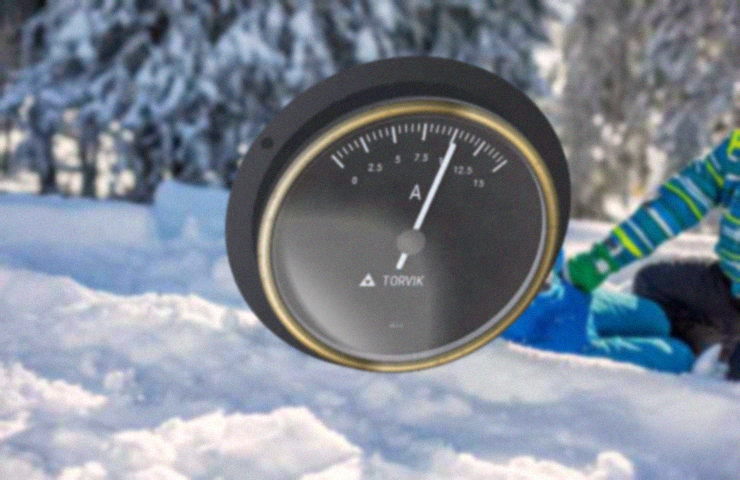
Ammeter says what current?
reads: 10 A
